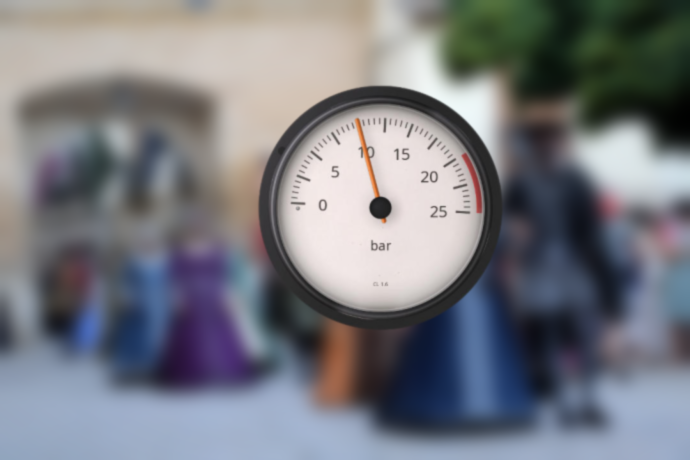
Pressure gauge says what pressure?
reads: 10 bar
